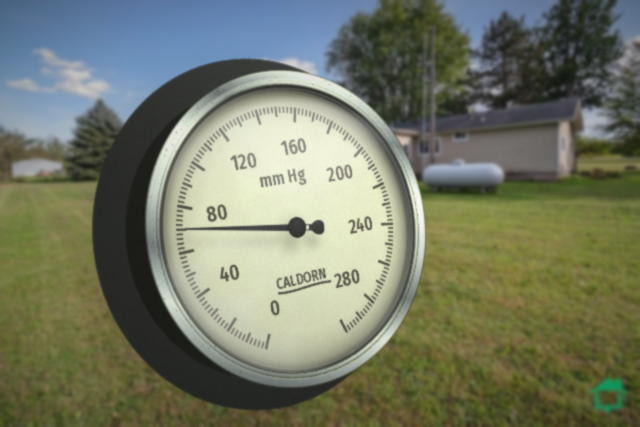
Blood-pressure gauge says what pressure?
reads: 70 mmHg
